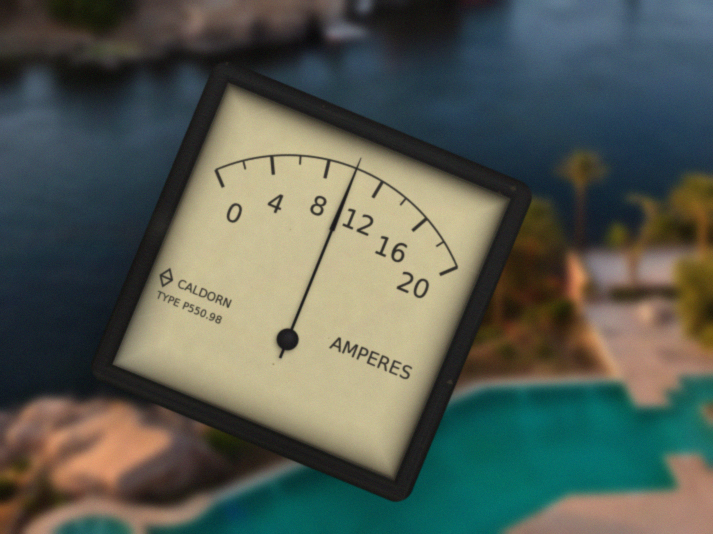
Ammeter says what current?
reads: 10 A
